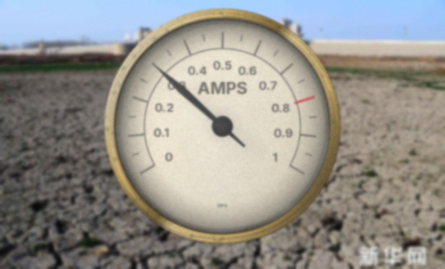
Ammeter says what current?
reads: 0.3 A
